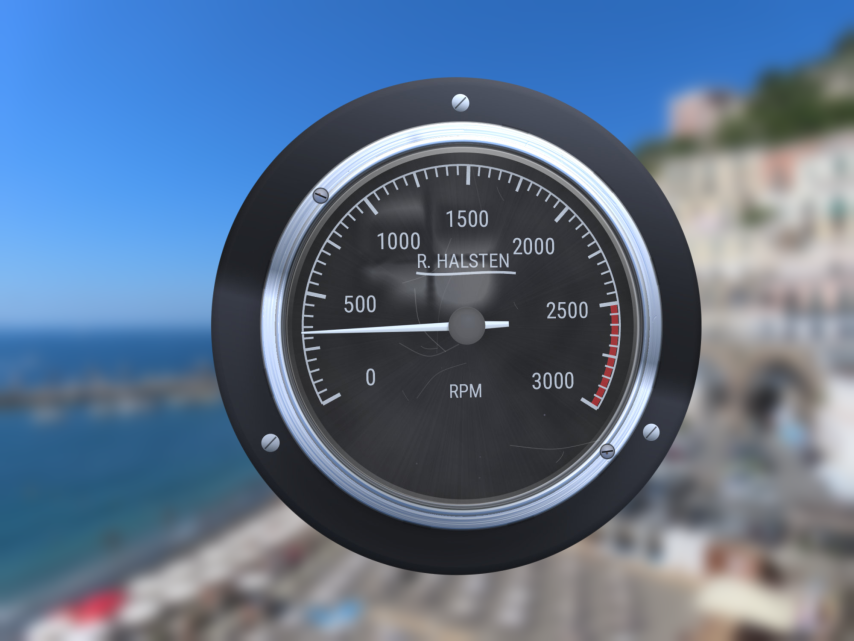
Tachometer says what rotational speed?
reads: 325 rpm
